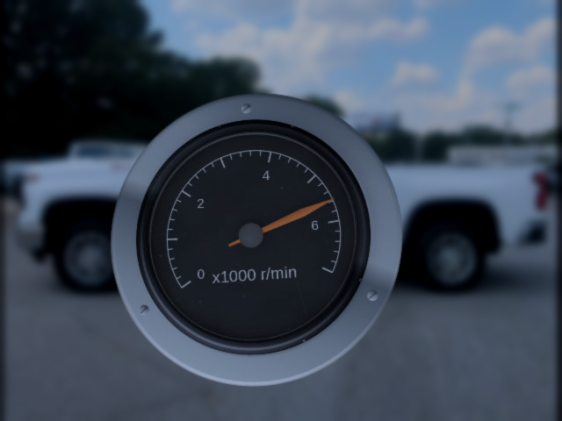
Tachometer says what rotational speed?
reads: 5600 rpm
